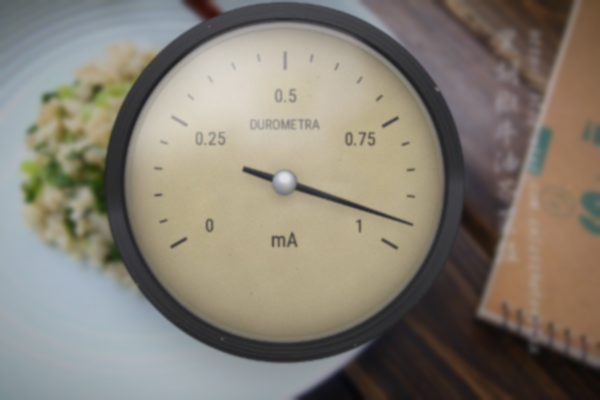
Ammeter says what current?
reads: 0.95 mA
